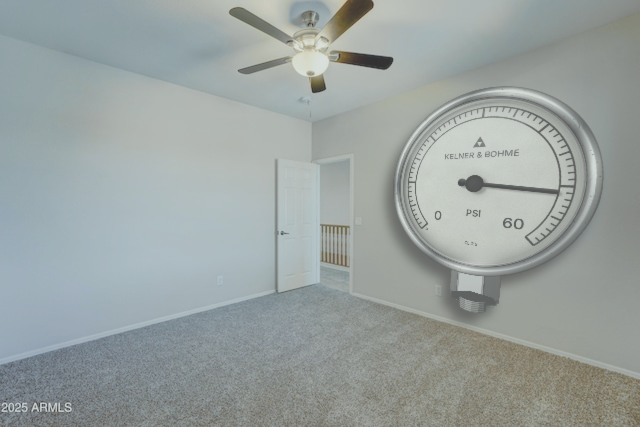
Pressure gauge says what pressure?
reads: 51 psi
